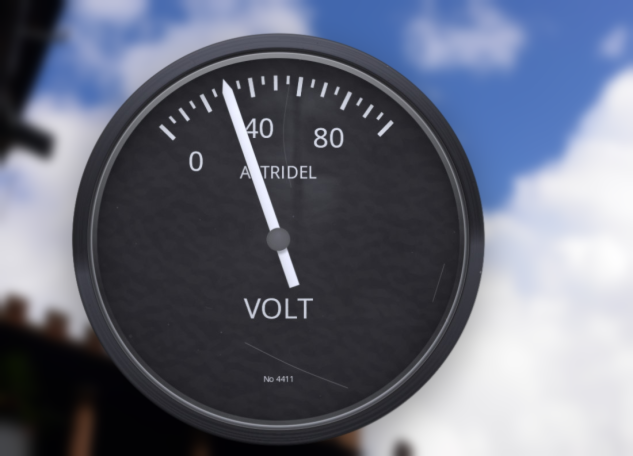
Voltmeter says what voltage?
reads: 30 V
